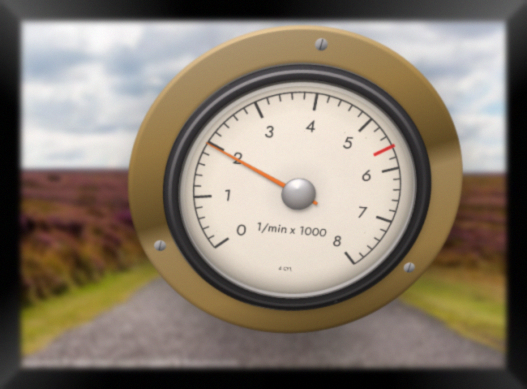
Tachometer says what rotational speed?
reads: 2000 rpm
